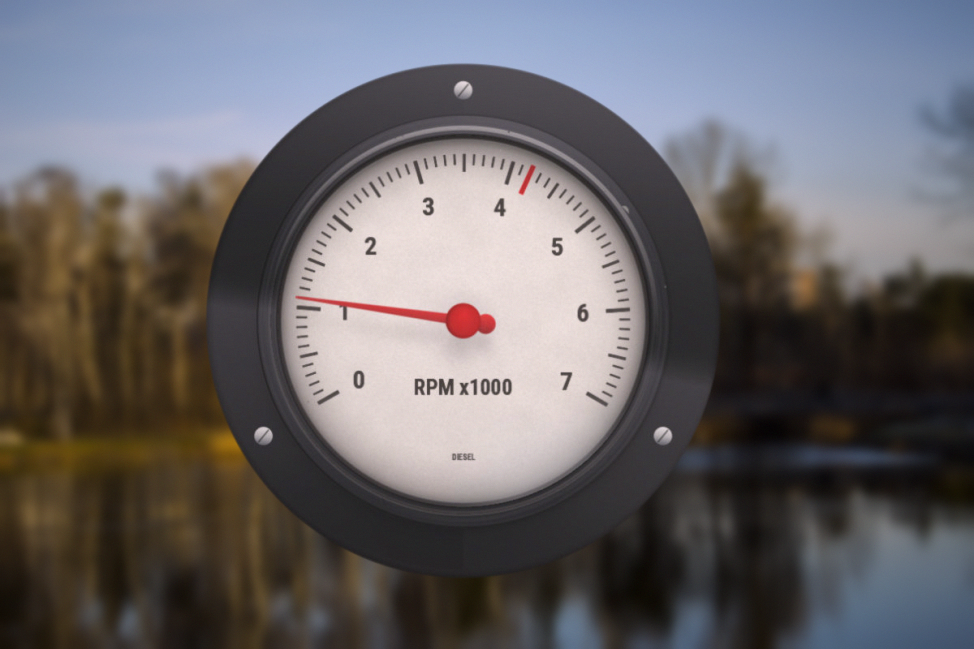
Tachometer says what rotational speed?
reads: 1100 rpm
